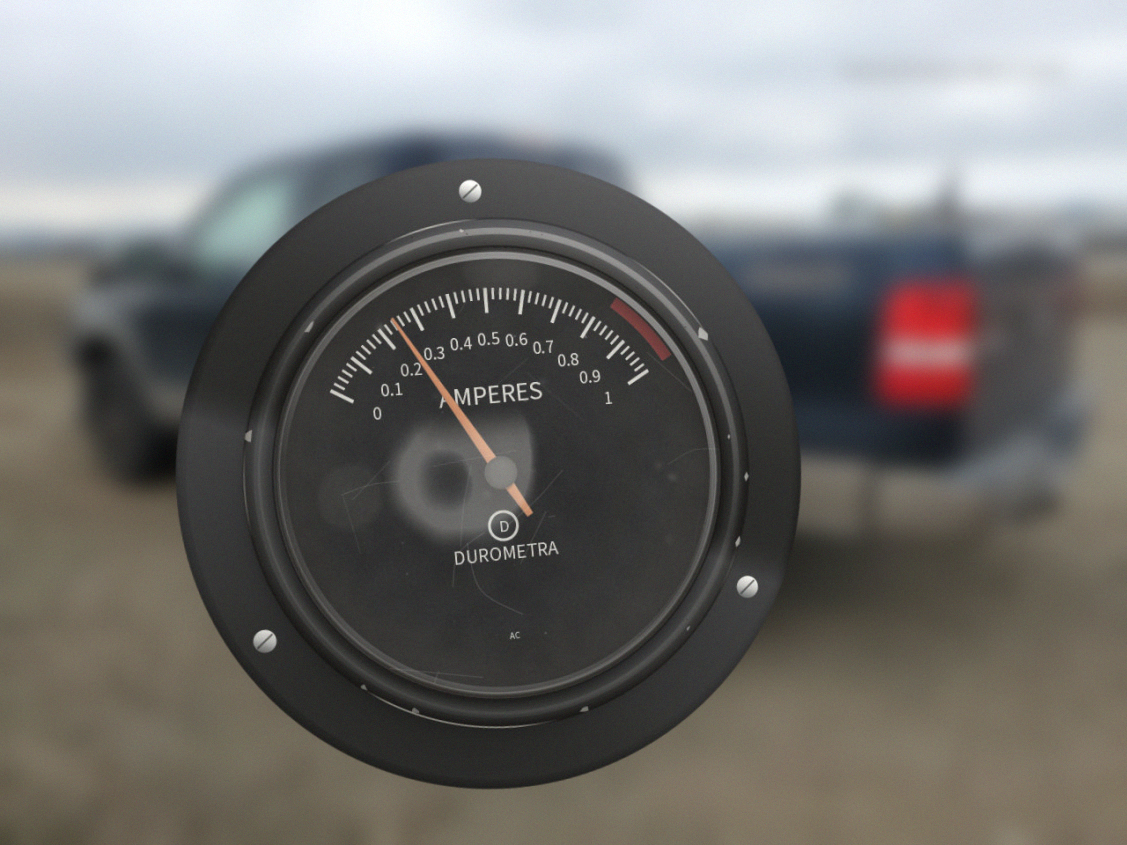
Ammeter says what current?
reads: 0.24 A
